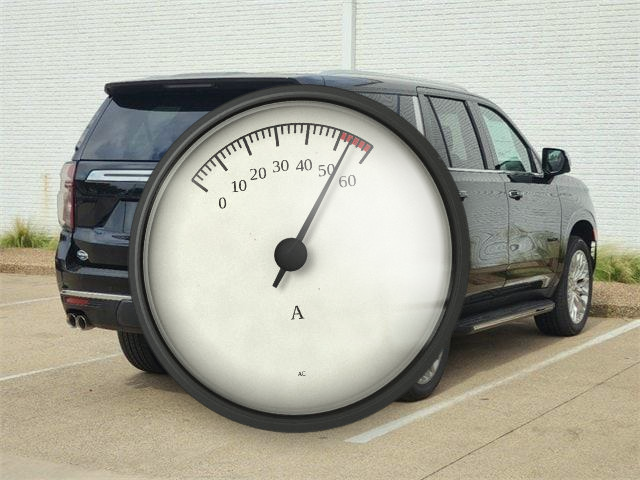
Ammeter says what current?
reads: 54 A
